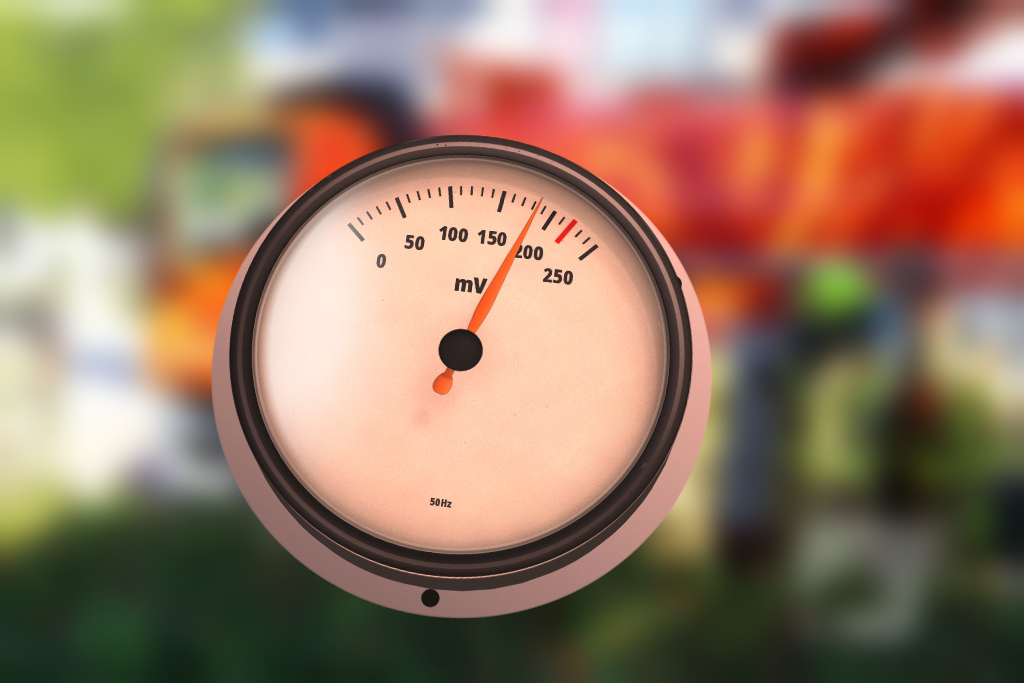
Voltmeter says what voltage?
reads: 185 mV
